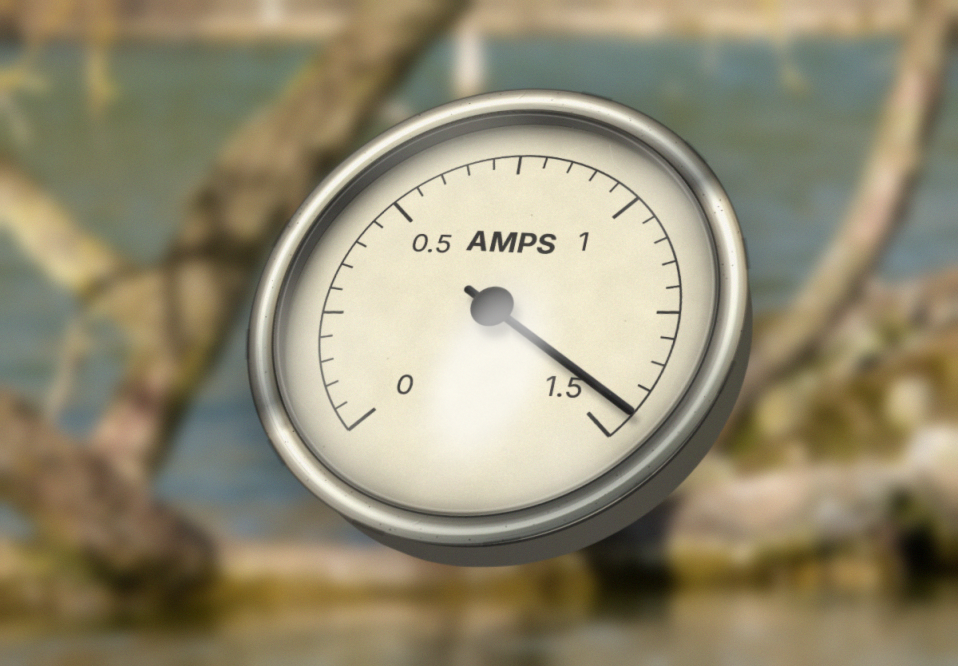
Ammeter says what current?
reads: 1.45 A
